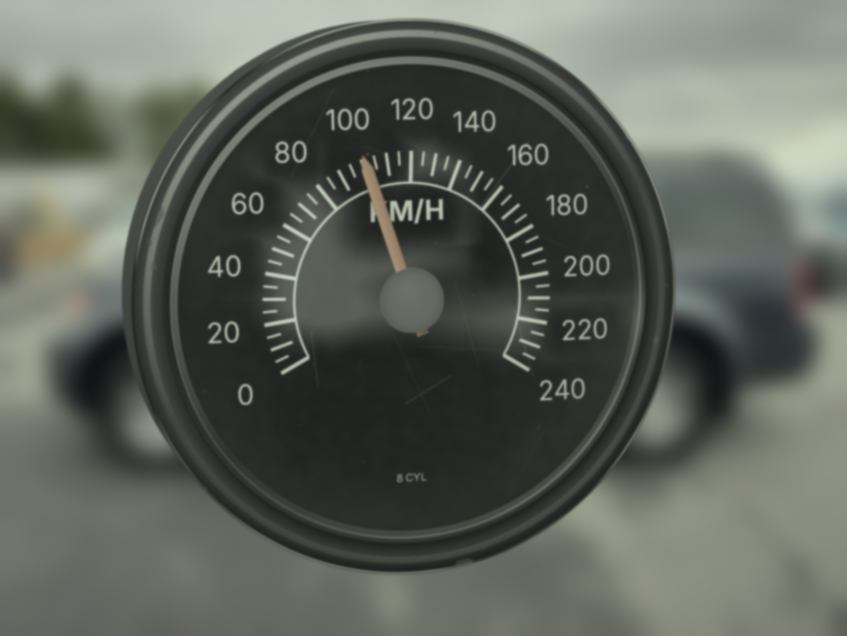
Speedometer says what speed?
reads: 100 km/h
